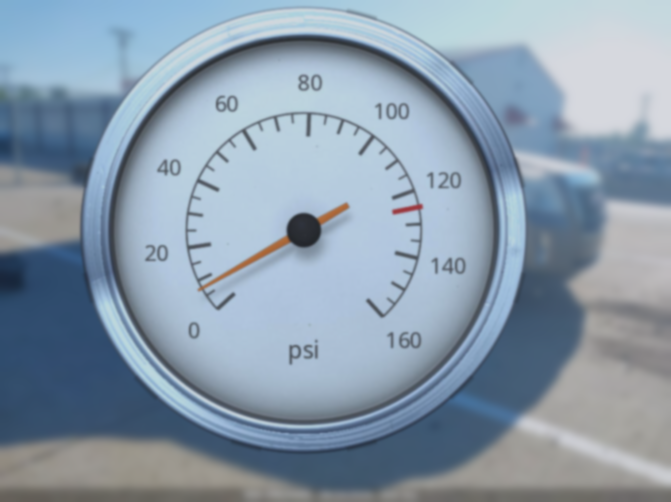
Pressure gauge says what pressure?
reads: 7.5 psi
